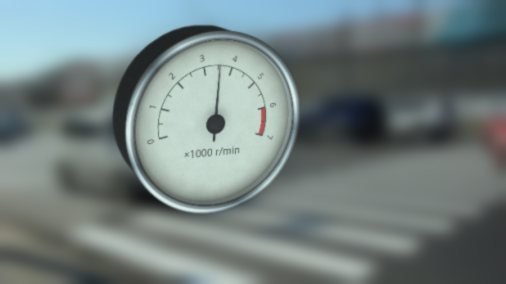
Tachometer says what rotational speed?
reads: 3500 rpm
